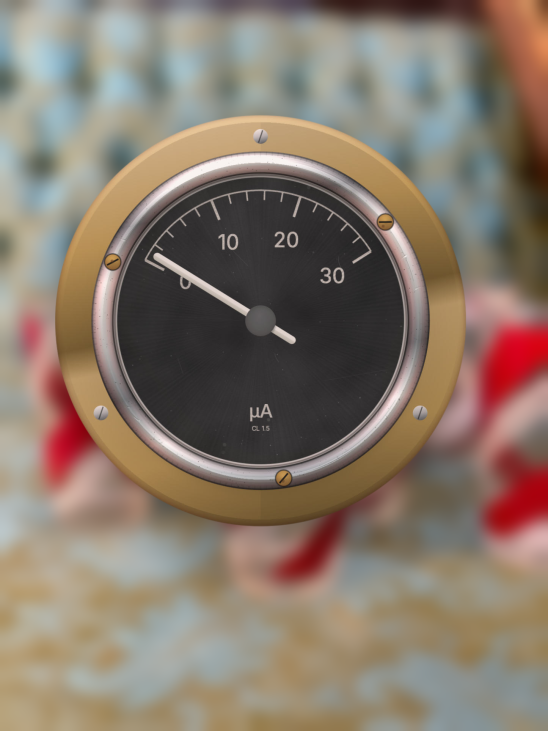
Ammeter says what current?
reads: 1 µA
